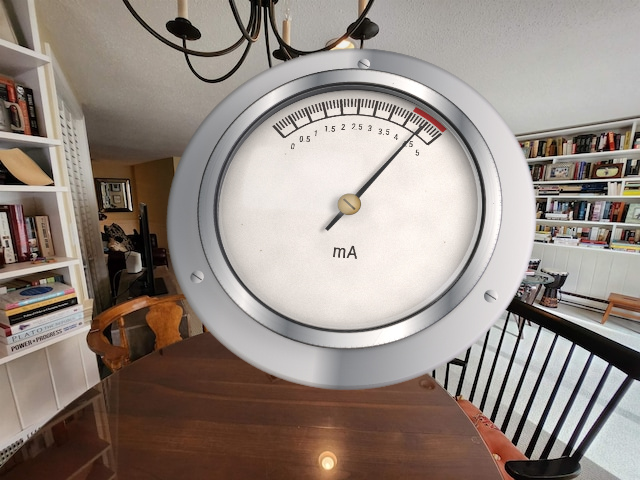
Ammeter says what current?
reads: 4.5 mA
